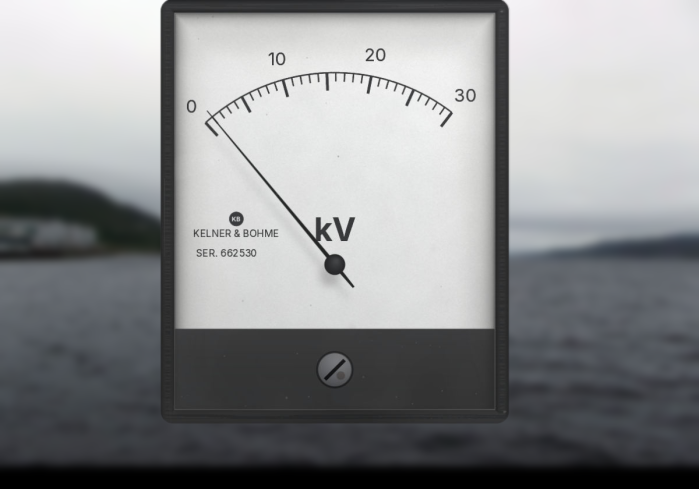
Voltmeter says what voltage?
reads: 1 kV
